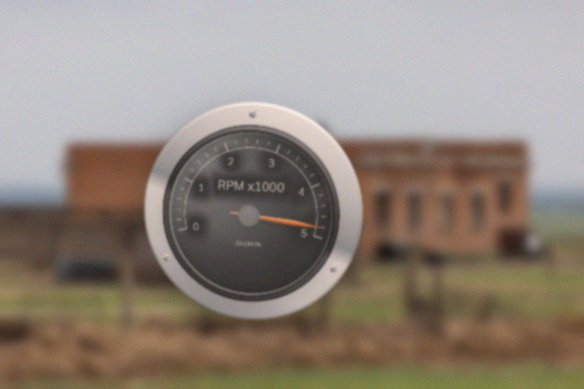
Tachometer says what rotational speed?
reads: 4800 rpm
